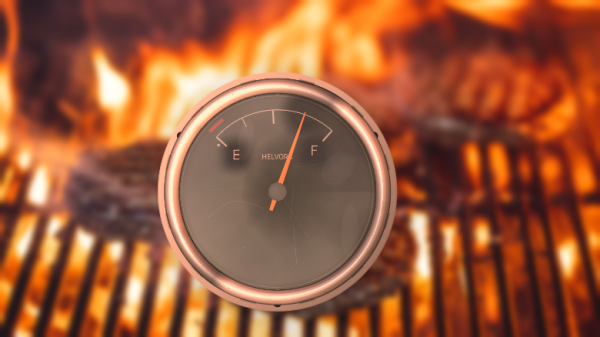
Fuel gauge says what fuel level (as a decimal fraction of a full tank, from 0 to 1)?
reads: 0.75
